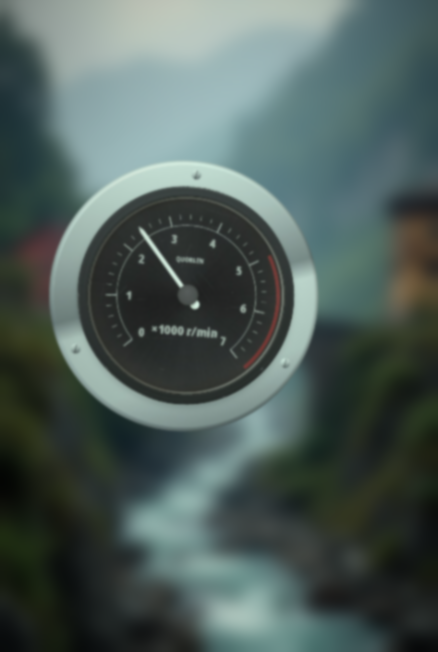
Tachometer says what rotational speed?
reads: 2400 rpm
